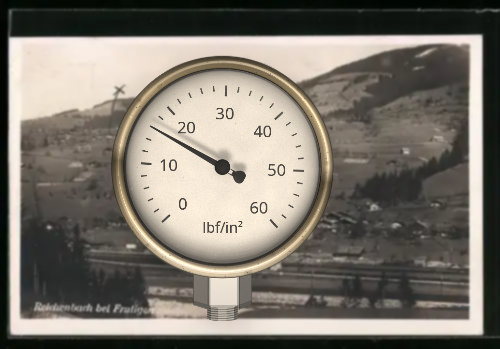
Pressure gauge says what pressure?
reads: 16 psi
